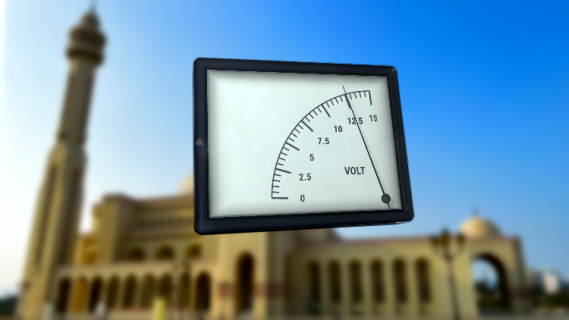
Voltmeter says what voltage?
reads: 12.5 V
